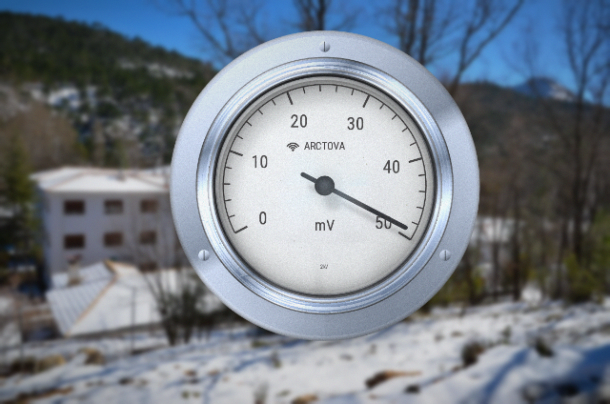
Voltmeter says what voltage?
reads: 49 mV
